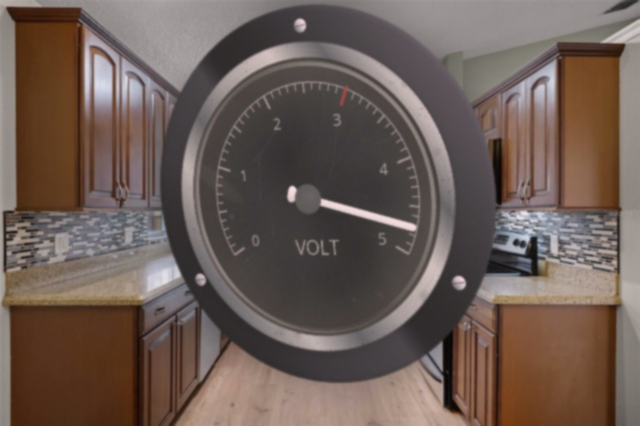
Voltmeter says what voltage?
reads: 4.7 V
